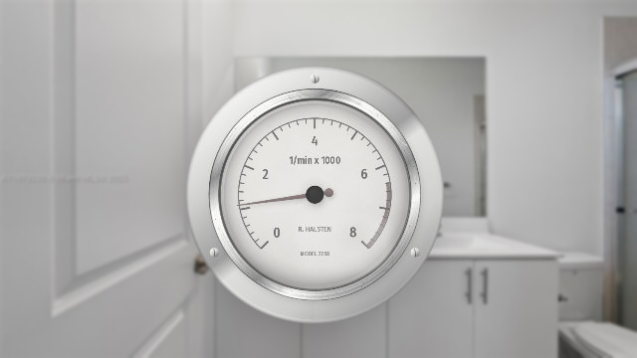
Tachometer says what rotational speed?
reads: 1100 rpm
